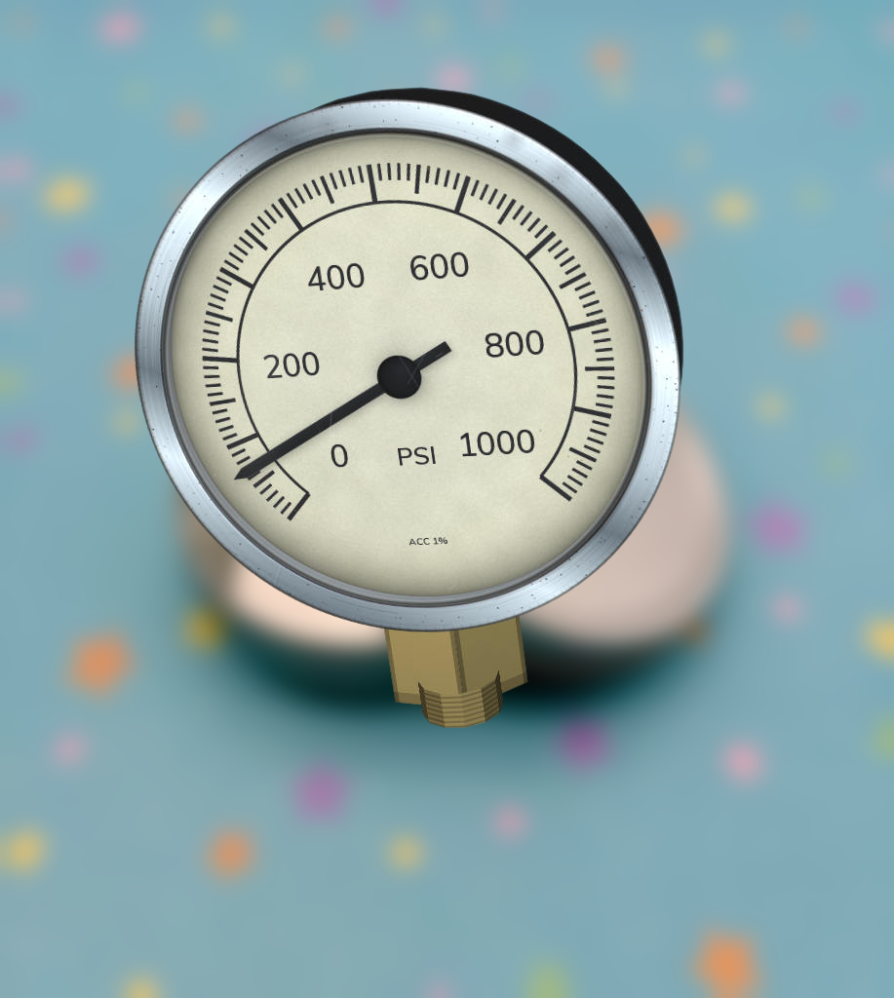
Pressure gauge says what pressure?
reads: 70 psi
